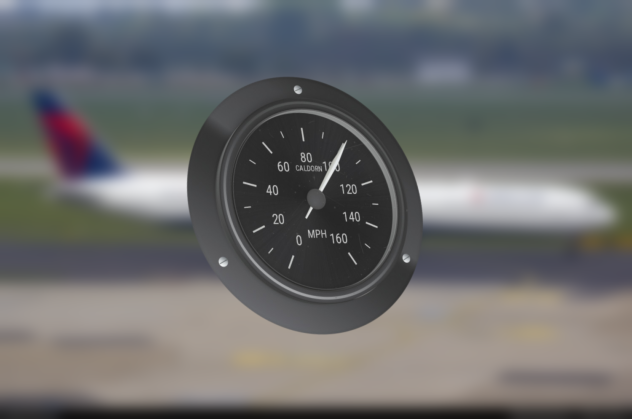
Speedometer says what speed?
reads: 100 mph
